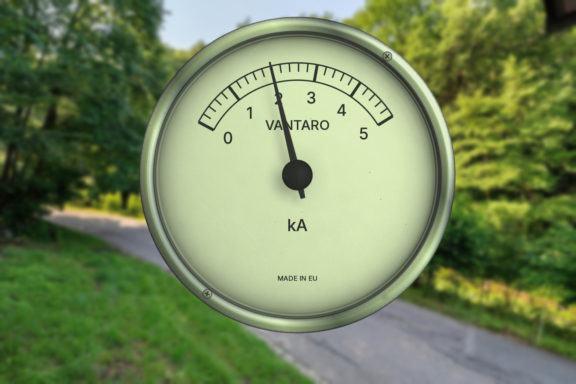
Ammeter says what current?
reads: 2 kA
